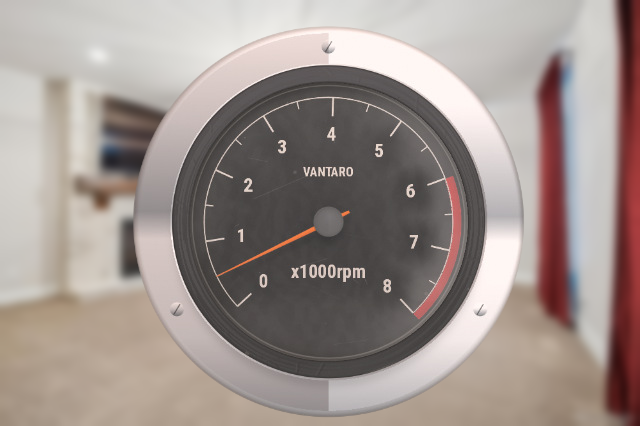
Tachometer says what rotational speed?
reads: 500 rpm
